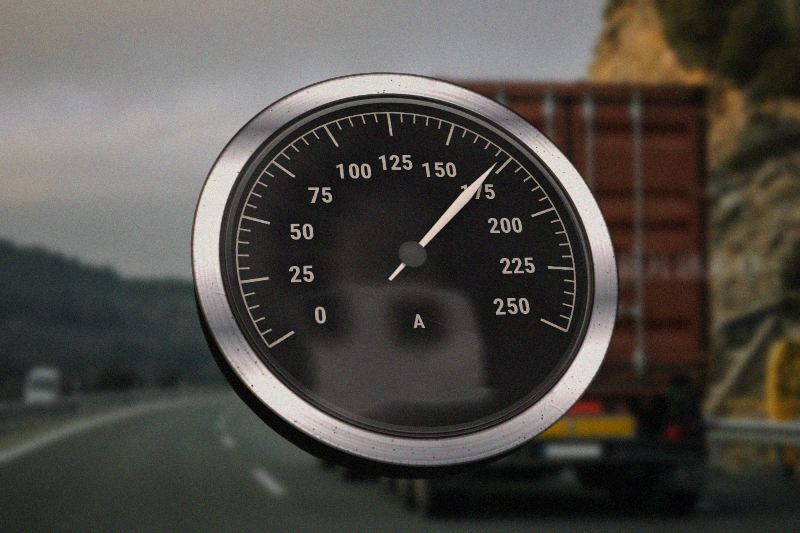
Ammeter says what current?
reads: 172.5 A
